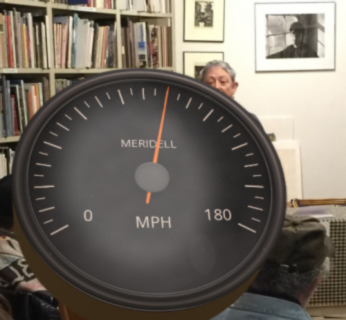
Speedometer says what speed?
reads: 100 mph
